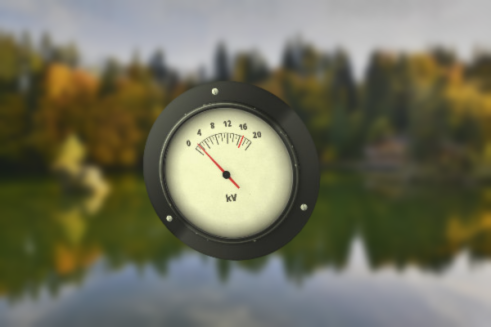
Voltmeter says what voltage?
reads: 2 kV
